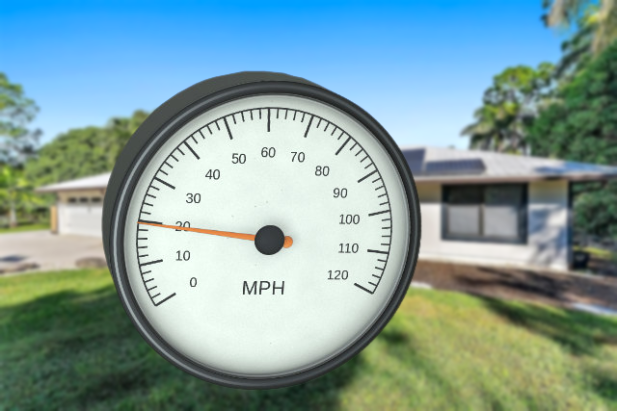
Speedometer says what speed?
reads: 20 mph
